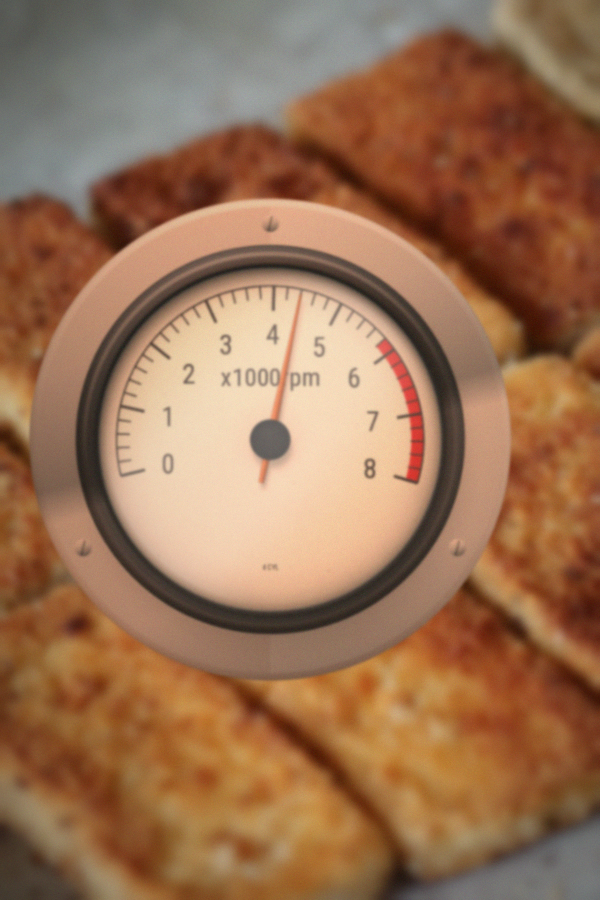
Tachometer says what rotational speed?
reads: 4400 rpm
